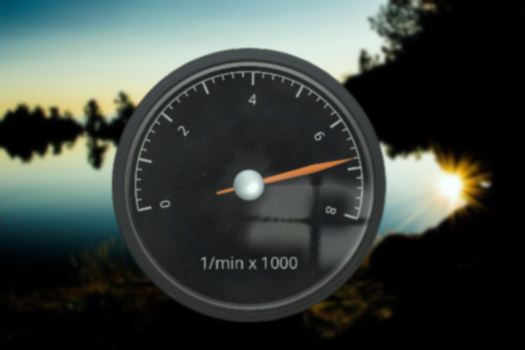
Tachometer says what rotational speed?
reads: 6800 rpm
